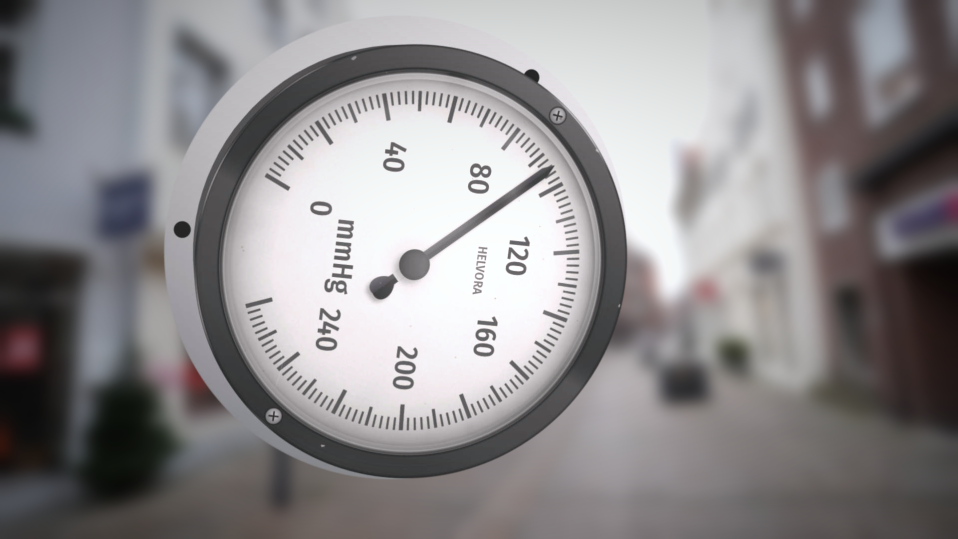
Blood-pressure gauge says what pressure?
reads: 94 mmHg
